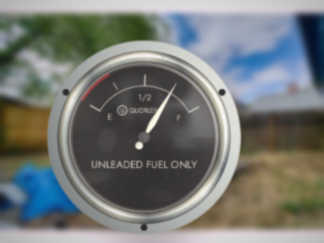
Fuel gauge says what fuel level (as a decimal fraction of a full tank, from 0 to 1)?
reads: 0.75
